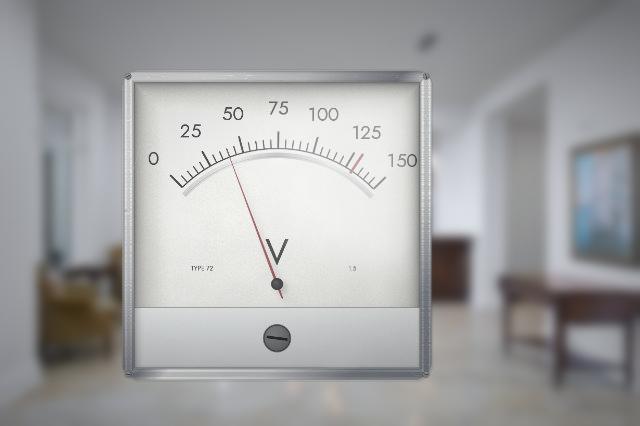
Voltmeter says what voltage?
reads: 40 V
